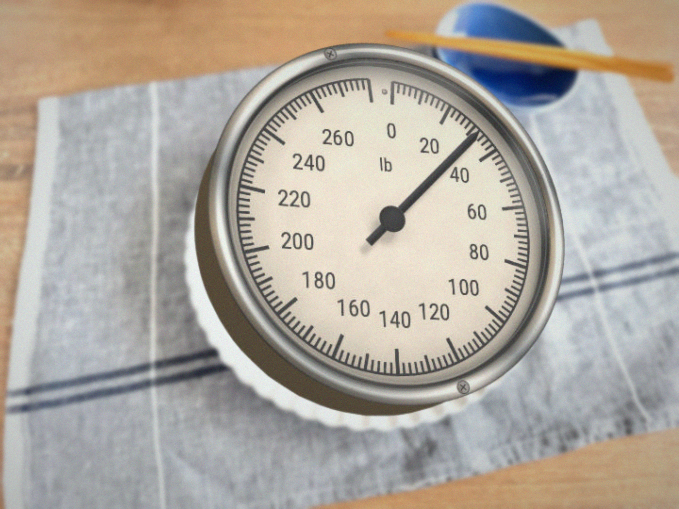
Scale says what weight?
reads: 32 lb
